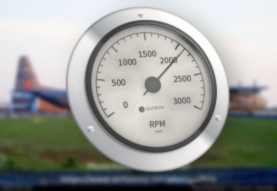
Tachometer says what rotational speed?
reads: 2100 rpm
